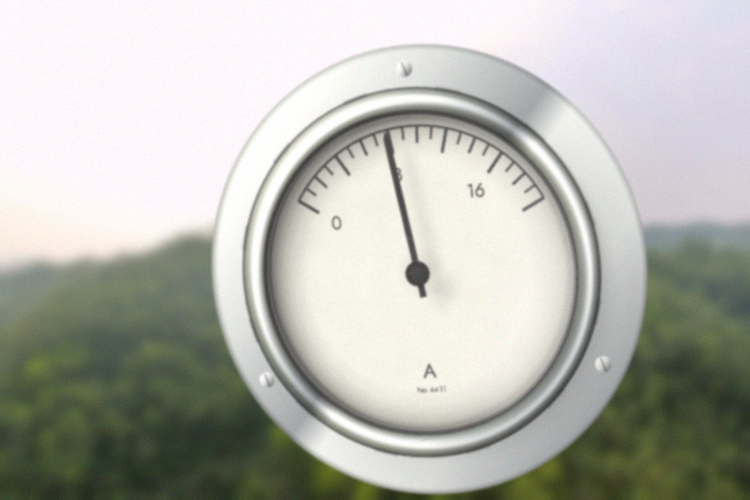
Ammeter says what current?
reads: 8 A
